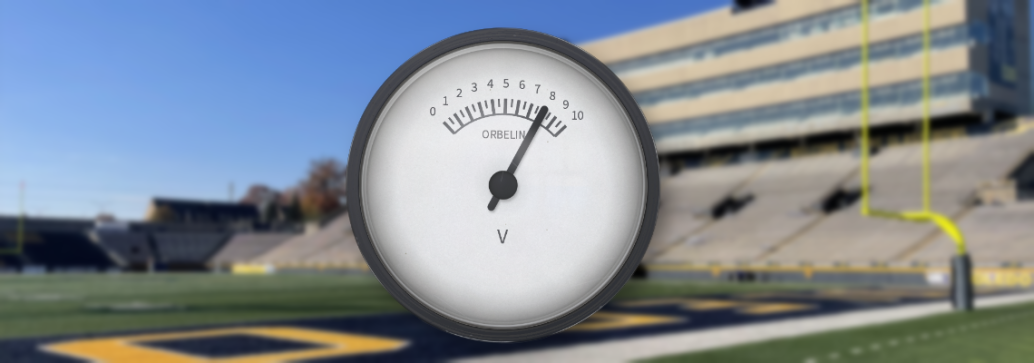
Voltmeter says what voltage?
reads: 8 V
